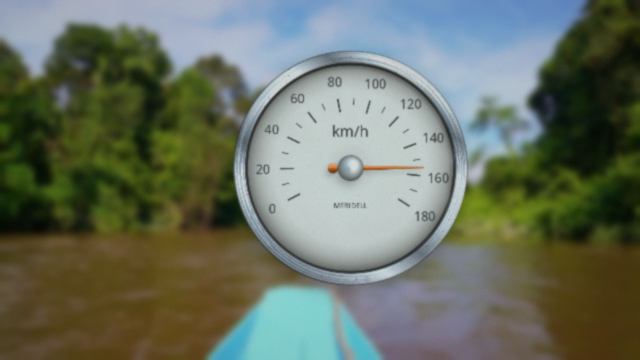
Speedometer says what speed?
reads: 155 km/h
